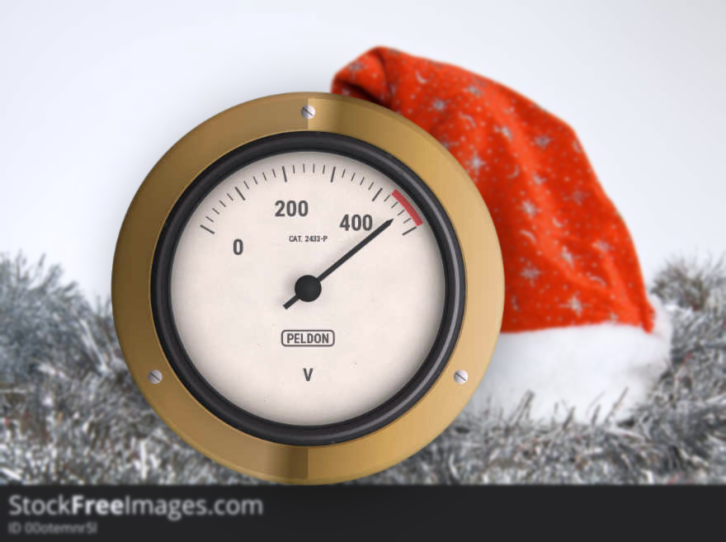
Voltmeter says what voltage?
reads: 460 V
